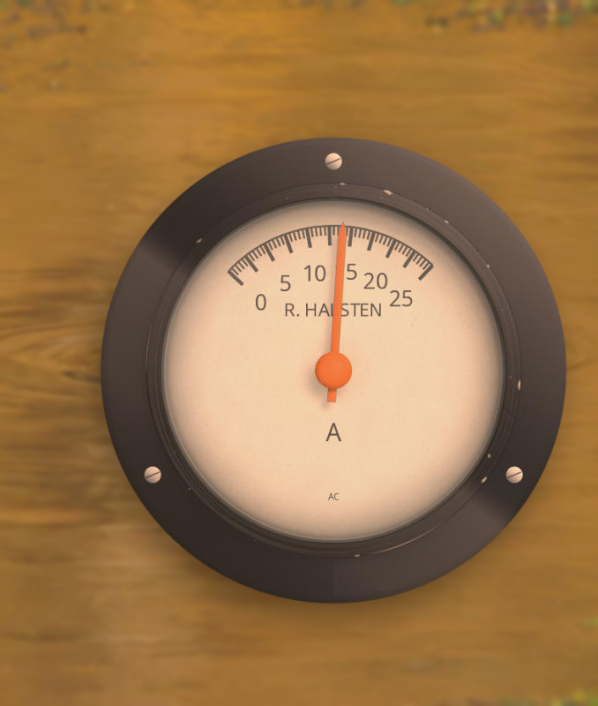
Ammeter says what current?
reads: 14 A
